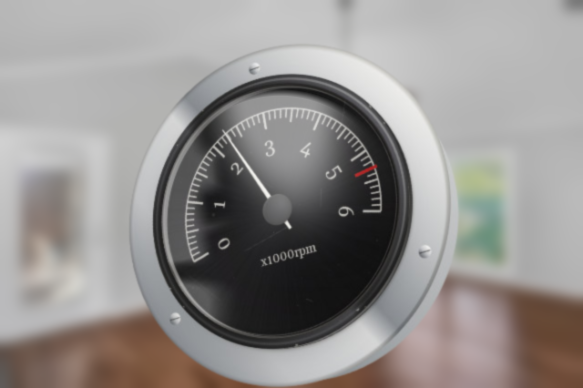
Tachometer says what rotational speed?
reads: 2300 rpm
